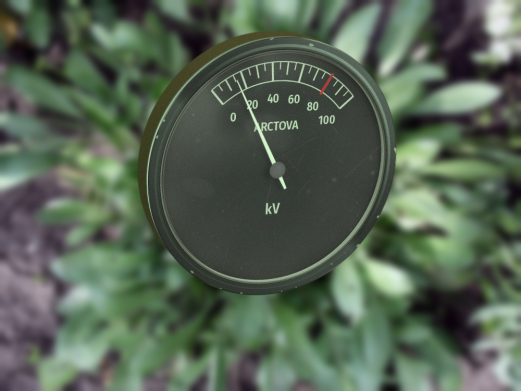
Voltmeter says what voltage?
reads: 15 kV
